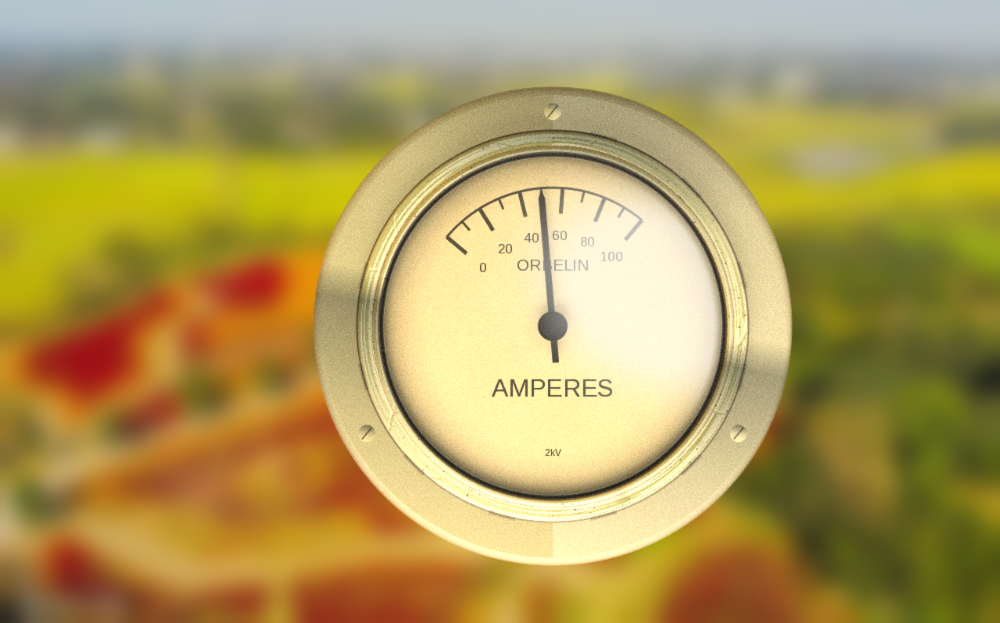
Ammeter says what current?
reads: 50 A
